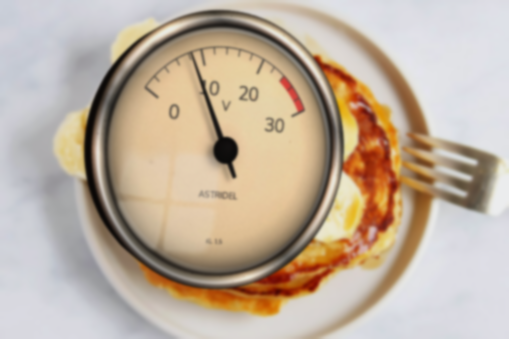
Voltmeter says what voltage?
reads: 8 V
